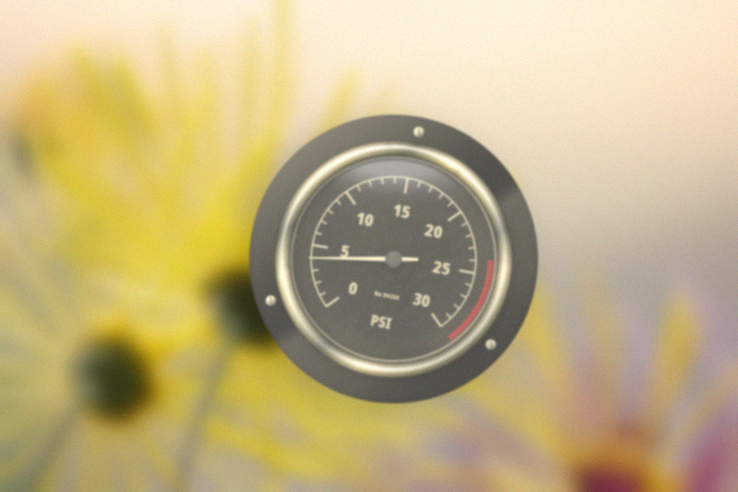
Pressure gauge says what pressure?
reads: 4 psi
